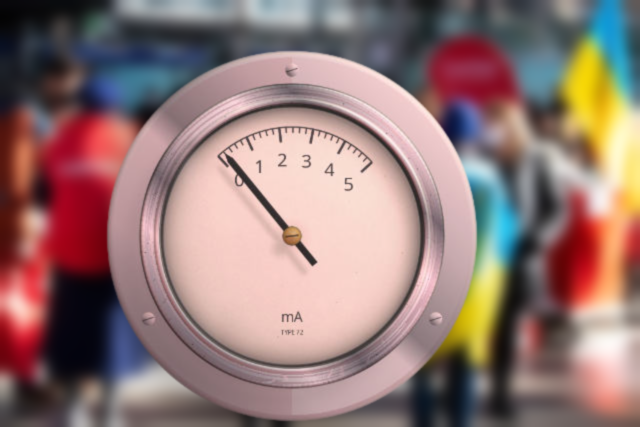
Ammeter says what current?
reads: 0.2 mA
